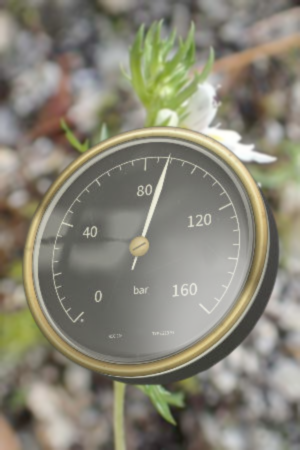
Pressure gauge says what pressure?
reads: 90 bar
